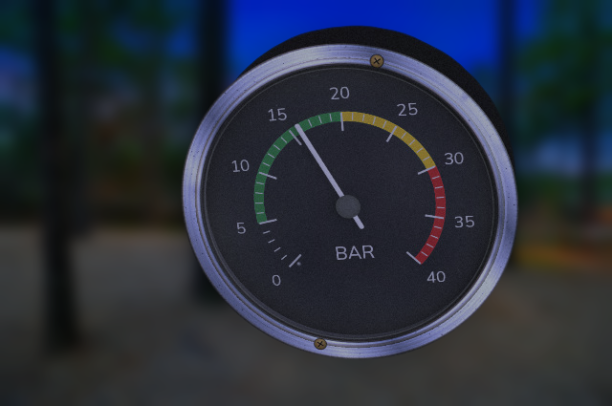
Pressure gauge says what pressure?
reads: 16 bar
